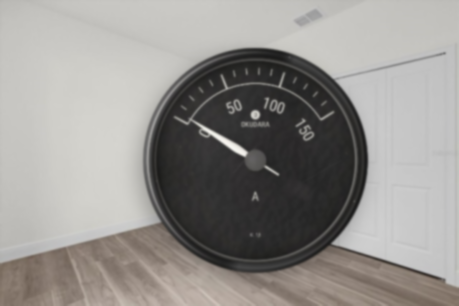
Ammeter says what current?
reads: 5 A
